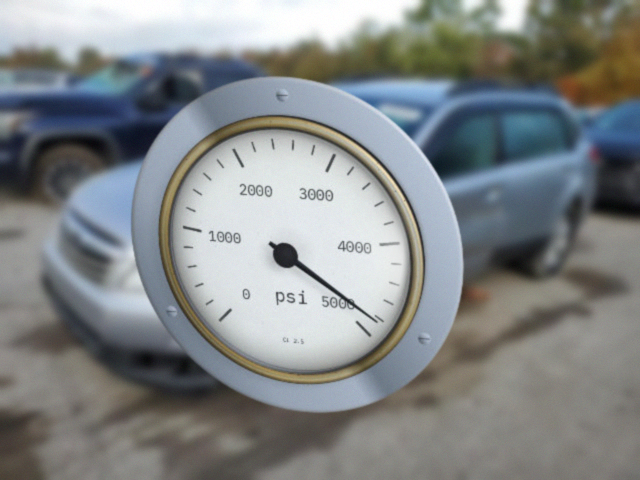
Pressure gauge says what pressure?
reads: 4800 psi
